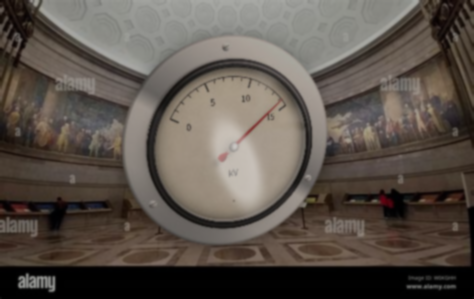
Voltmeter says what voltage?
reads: 14 kV
